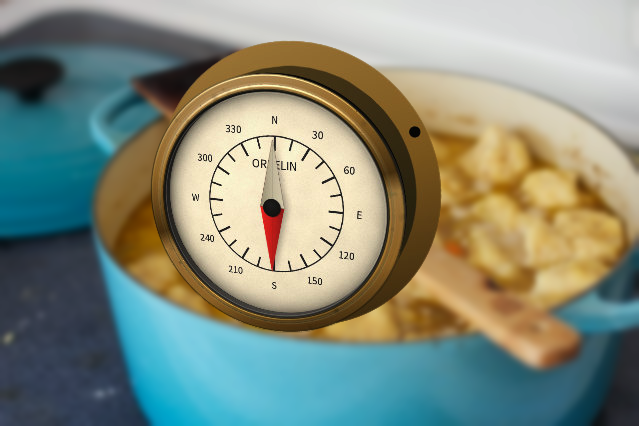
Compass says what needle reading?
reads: 180 °
